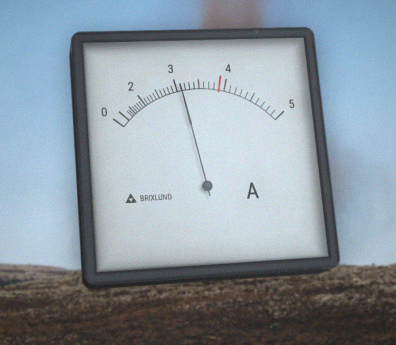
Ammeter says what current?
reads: 3.1 A
